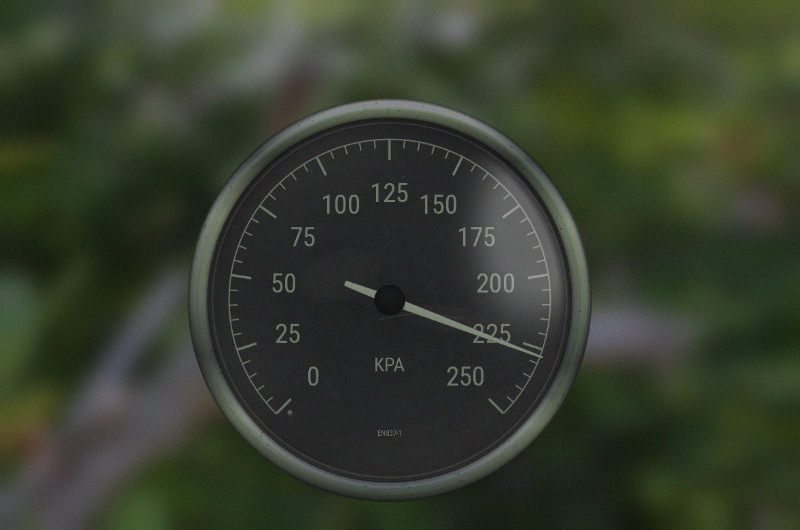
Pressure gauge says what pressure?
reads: 227.5 kPa
